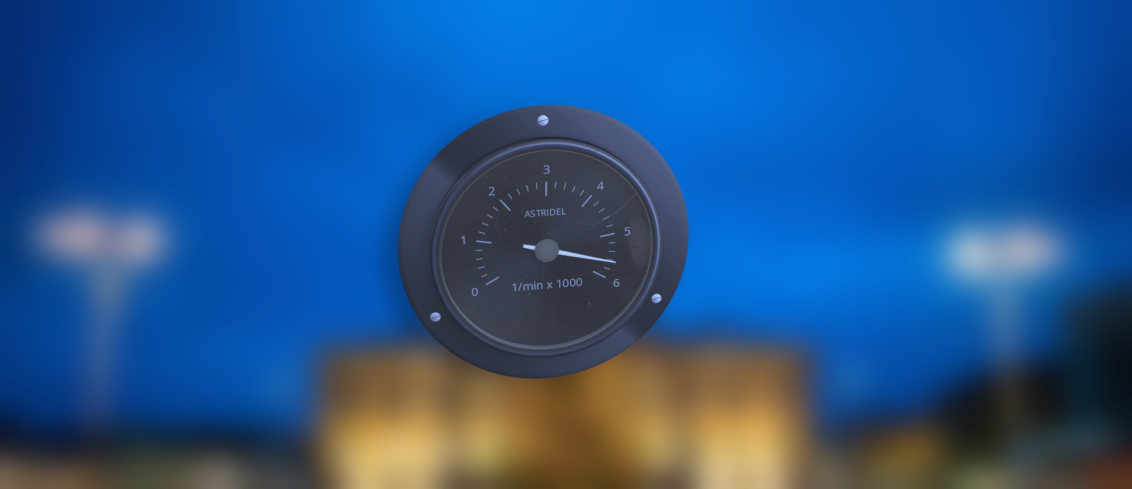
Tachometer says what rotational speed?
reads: 5600 rpm
